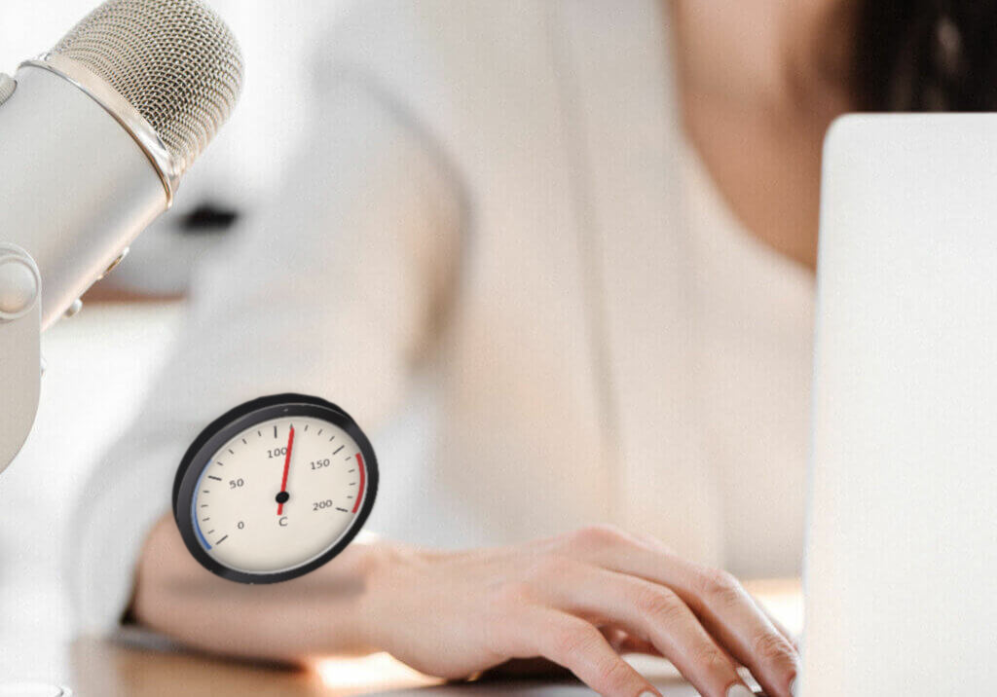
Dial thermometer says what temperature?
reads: 110 °C
